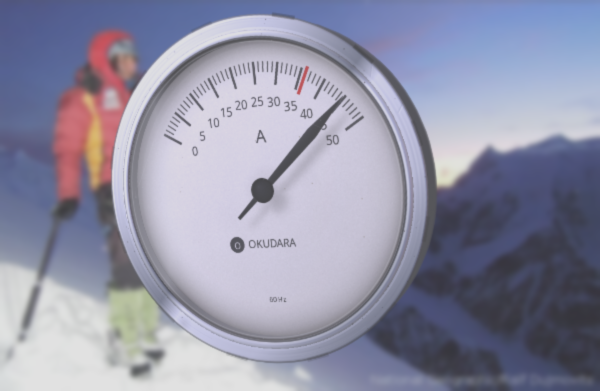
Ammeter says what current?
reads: 45 A
